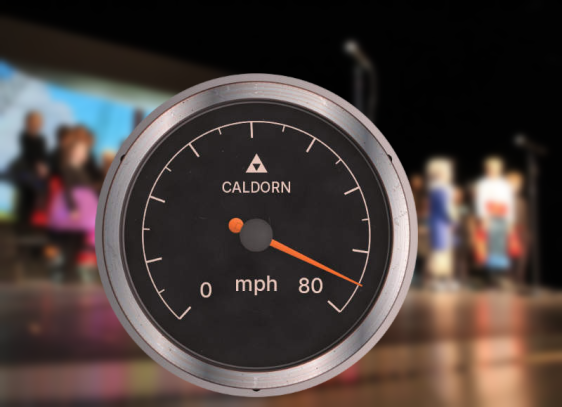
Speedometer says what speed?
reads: 75 mph
